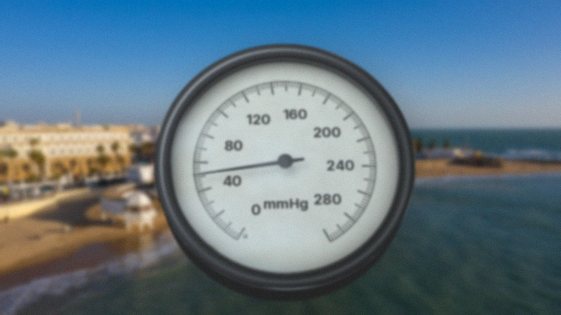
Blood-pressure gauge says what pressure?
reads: 50 mmHg
